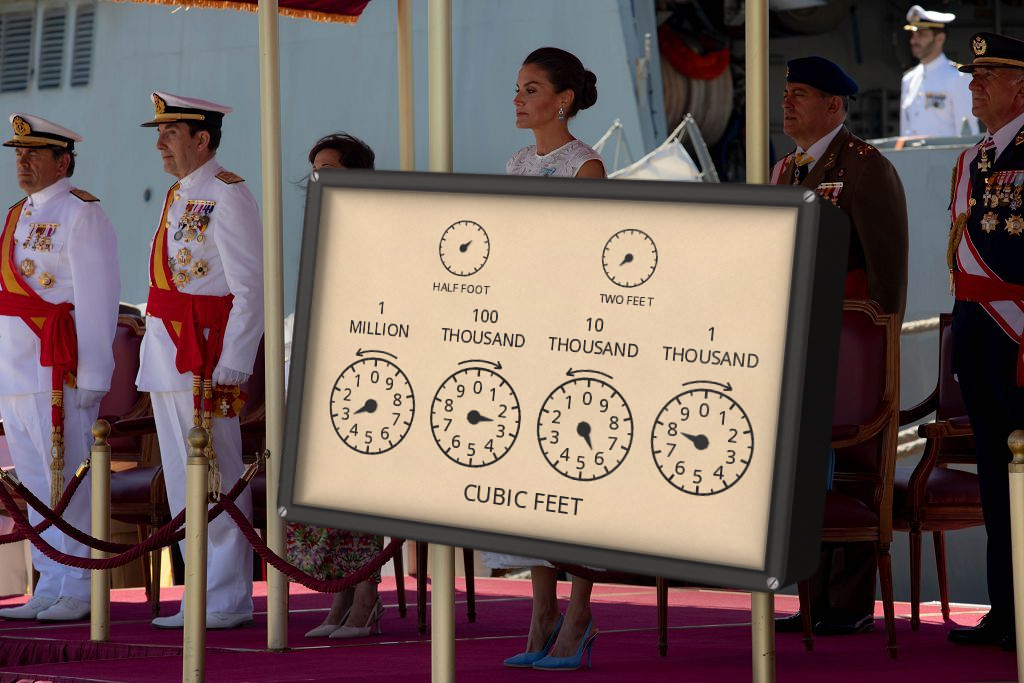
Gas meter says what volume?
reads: 325800 ft³
